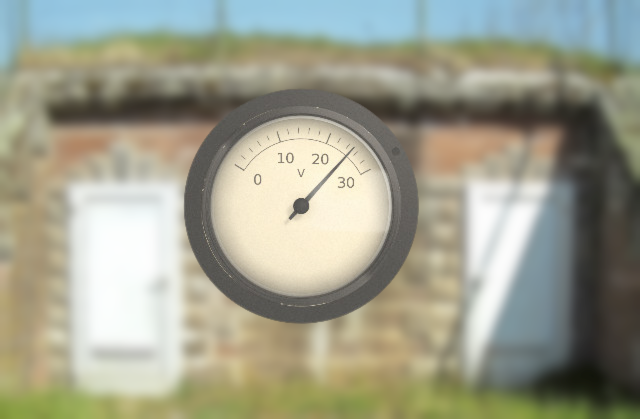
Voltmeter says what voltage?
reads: 25 V
